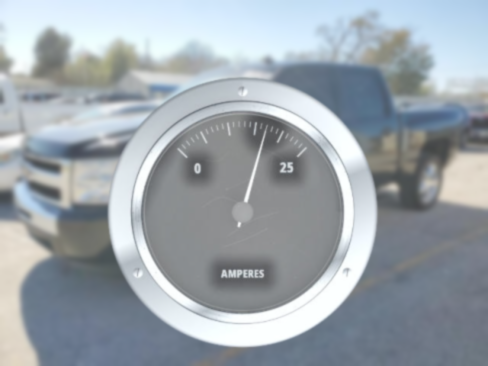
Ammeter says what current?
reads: 17 A
